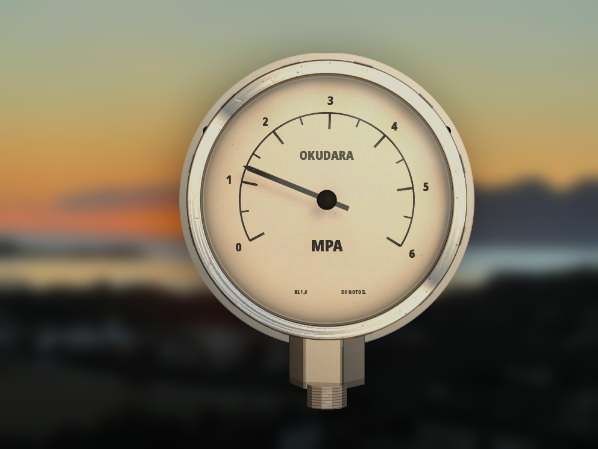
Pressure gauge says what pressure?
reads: 1.25 MPa
